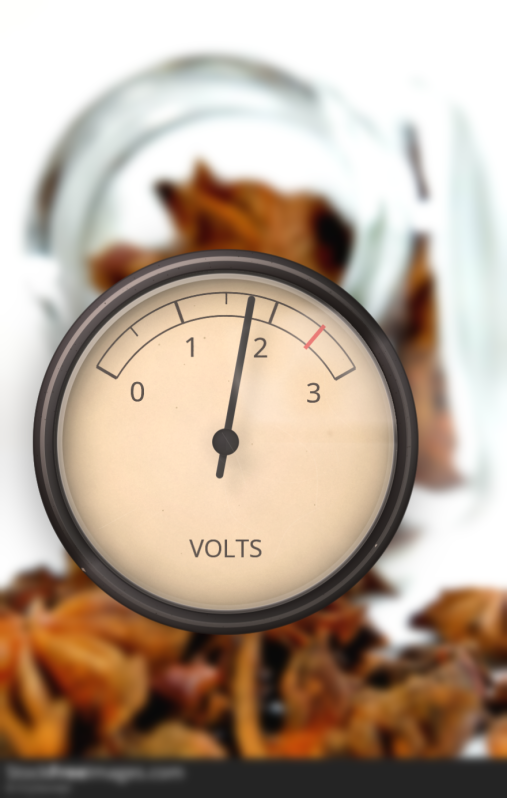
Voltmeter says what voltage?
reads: 1.75 V
